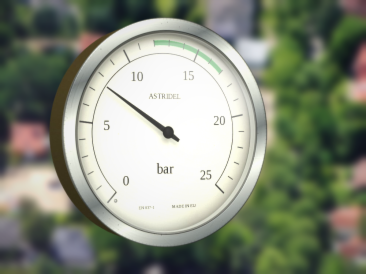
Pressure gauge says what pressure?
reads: 7.5 bar
